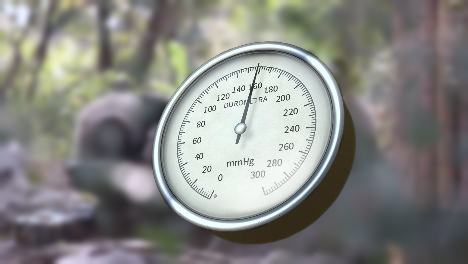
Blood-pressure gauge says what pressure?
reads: 160 mmHg
